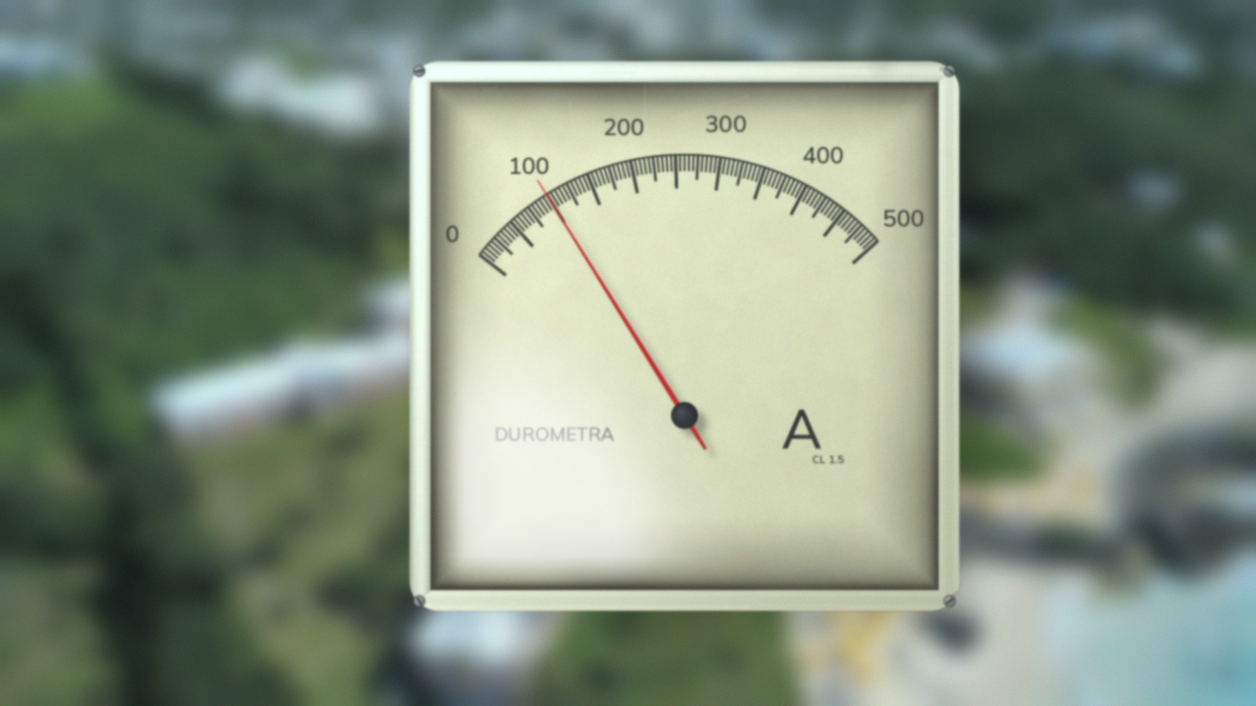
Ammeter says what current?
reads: 100 A
